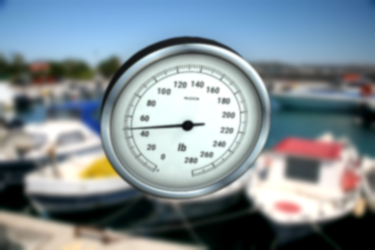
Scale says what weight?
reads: 50 lb
